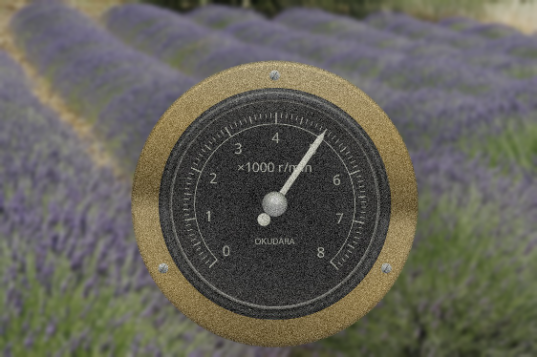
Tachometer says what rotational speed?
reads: 5000 rpm
